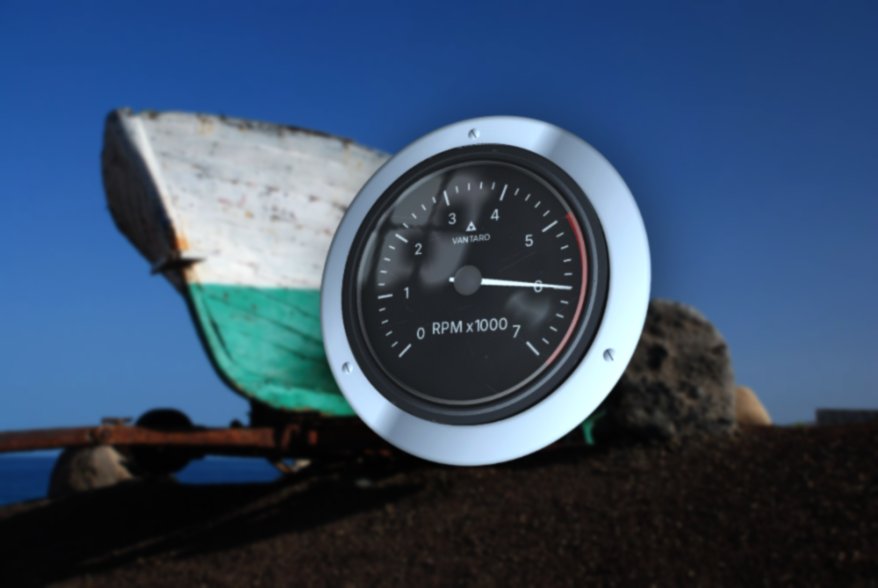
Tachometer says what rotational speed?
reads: 6000 rpm
